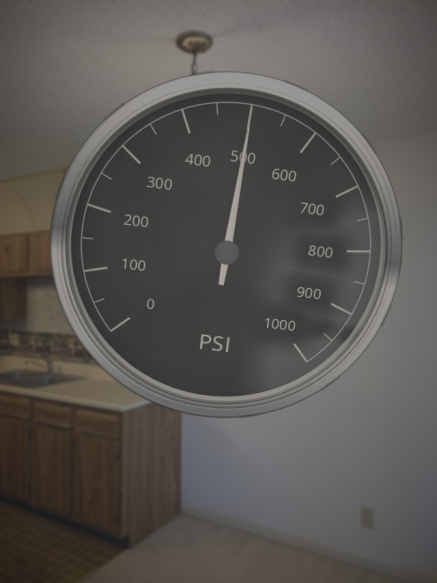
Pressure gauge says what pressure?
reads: 500 psi
